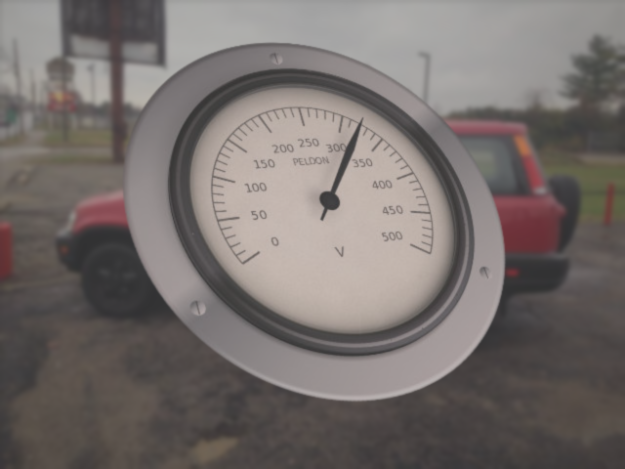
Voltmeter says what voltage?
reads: 320 V
